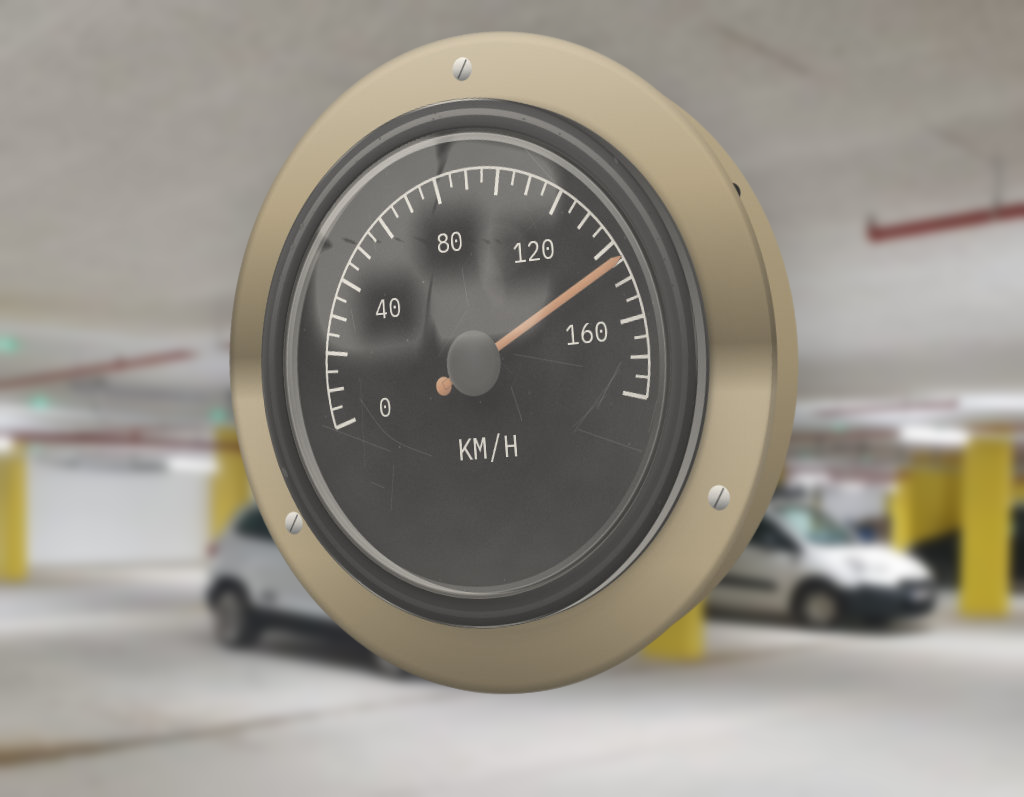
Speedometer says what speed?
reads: 145 km/h
